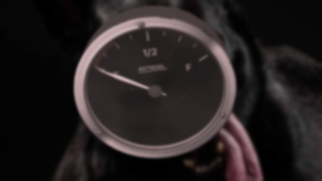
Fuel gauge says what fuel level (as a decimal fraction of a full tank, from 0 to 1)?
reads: 0
